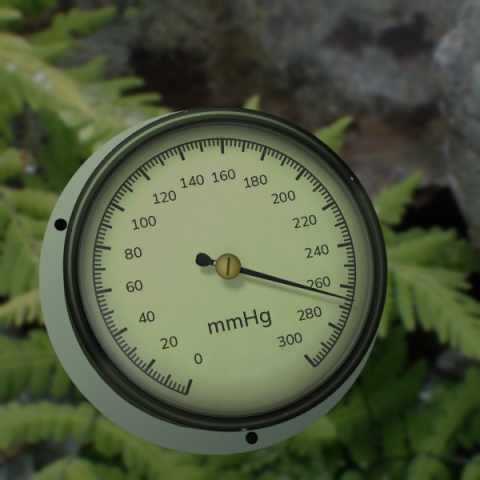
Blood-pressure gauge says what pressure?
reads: 266 mmHg
